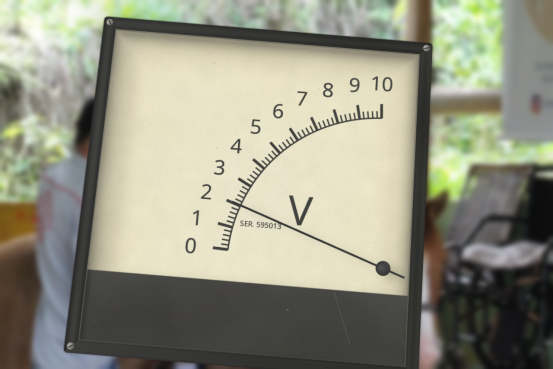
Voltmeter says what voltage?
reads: 2 V
